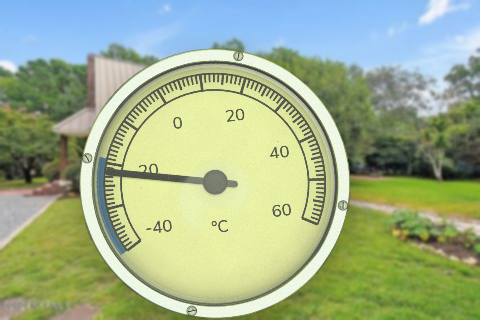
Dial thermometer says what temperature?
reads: -22 °C
